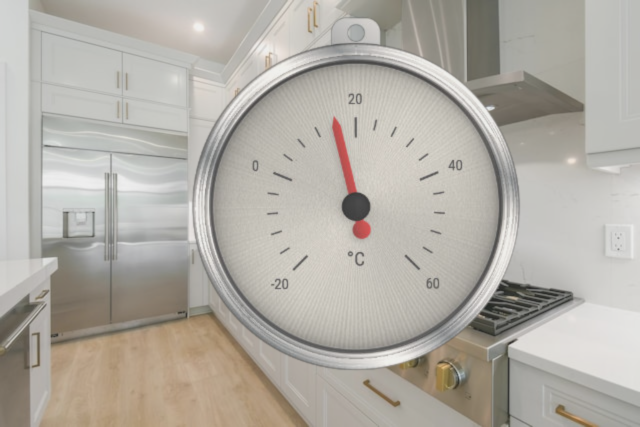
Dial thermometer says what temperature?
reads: 16 °C
